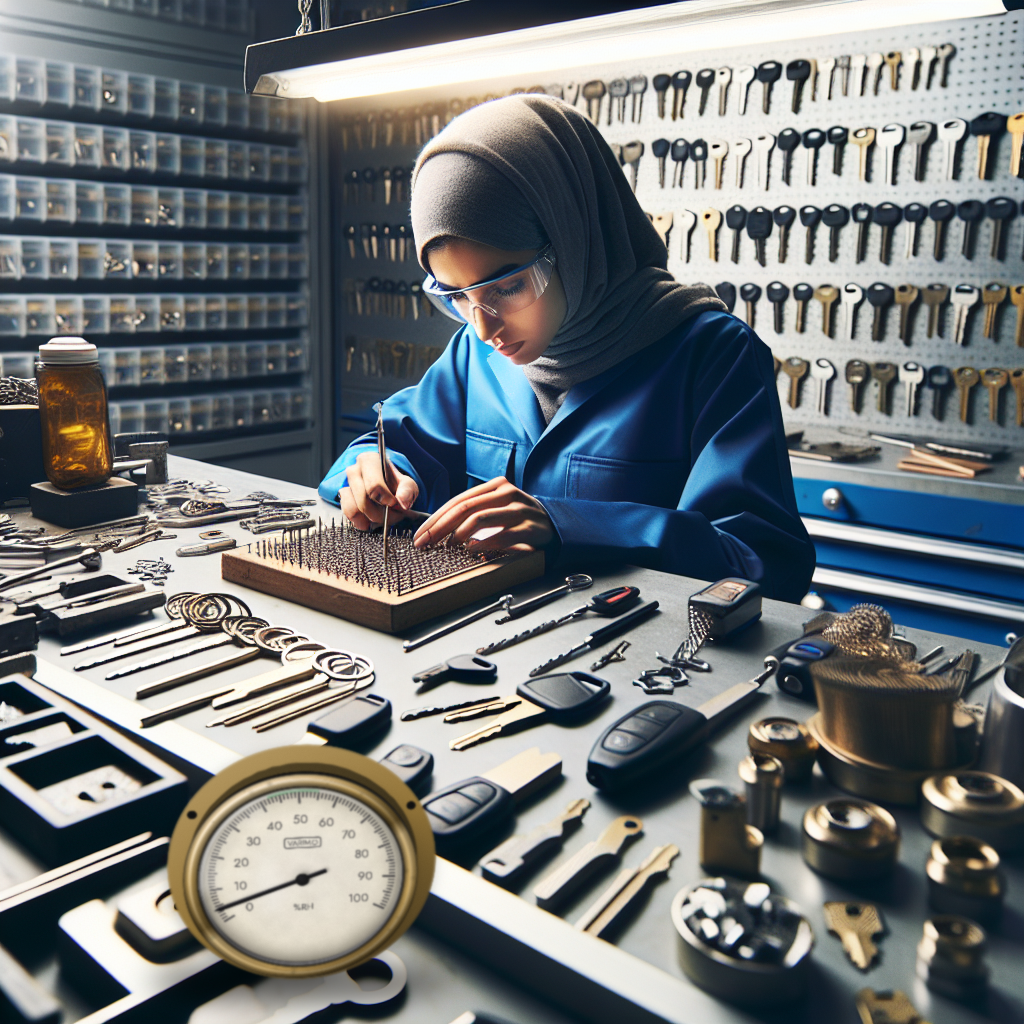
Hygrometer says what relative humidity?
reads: 5 %
